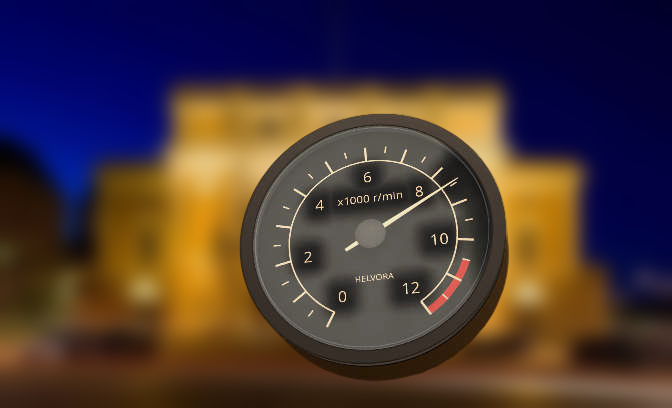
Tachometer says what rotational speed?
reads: 8500 rpm
